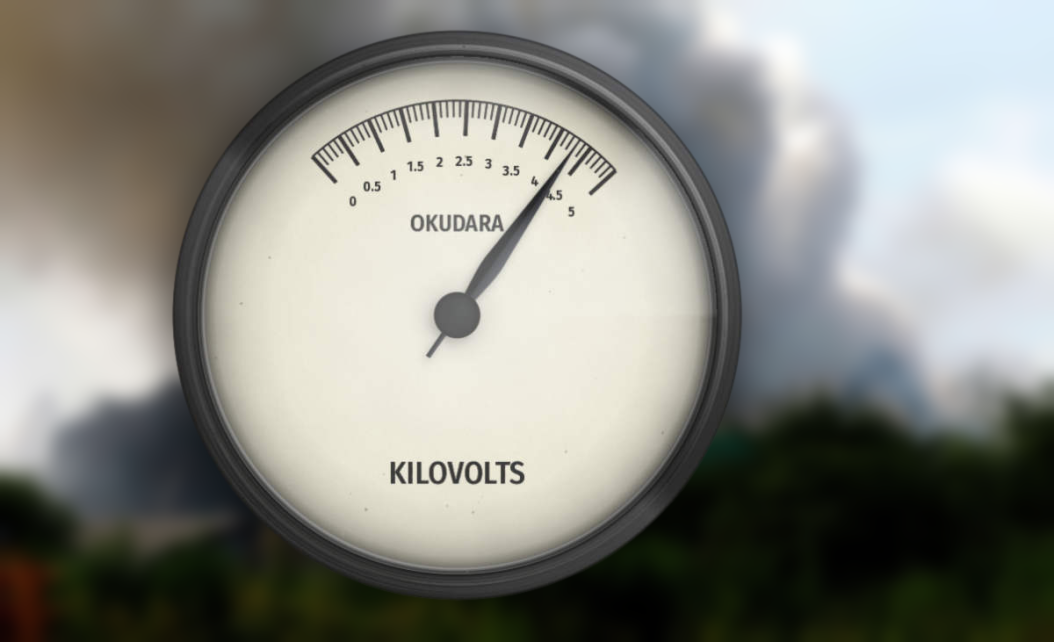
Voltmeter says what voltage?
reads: 4.3 kV
